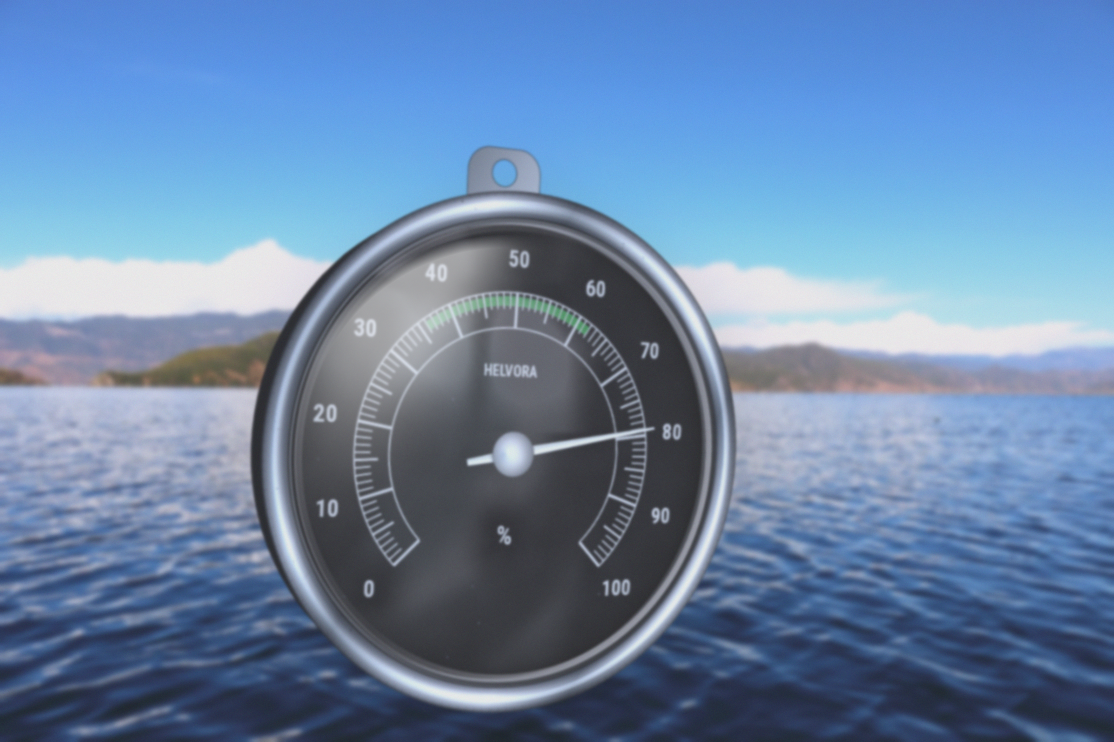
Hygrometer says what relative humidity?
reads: 79 %
